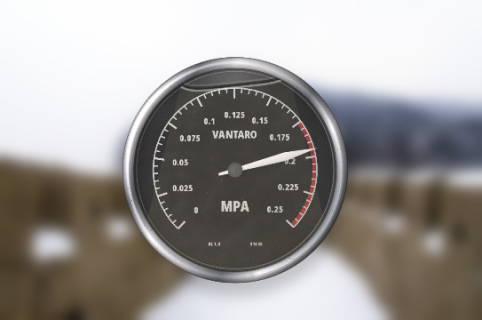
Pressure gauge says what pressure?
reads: 0.195 MPa
